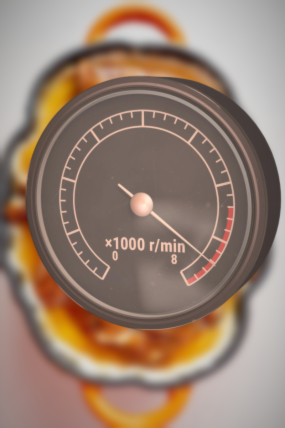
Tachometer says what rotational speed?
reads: 7400 rpm
